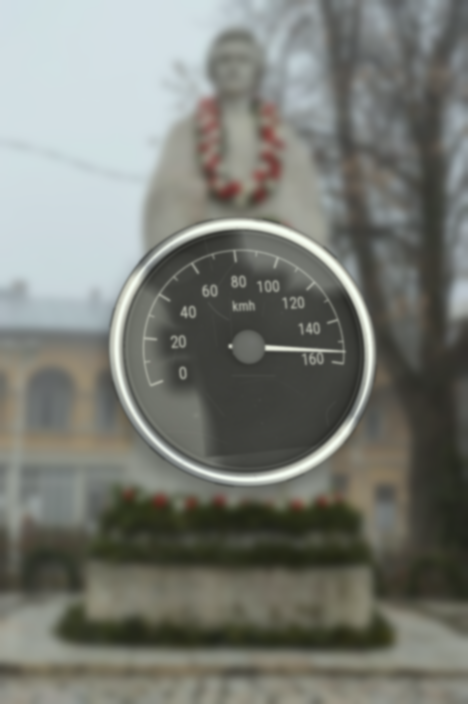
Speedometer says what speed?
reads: 155 km/h
